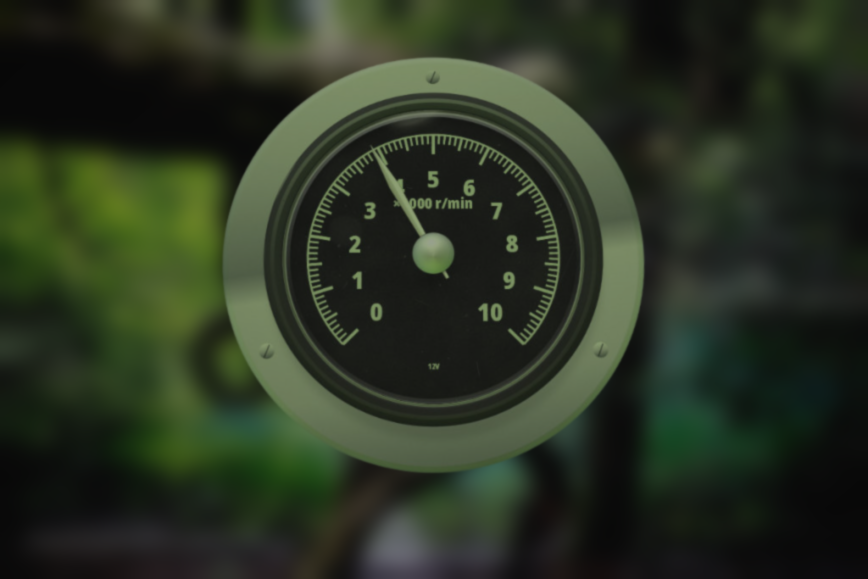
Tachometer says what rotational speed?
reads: 3900 rpm
